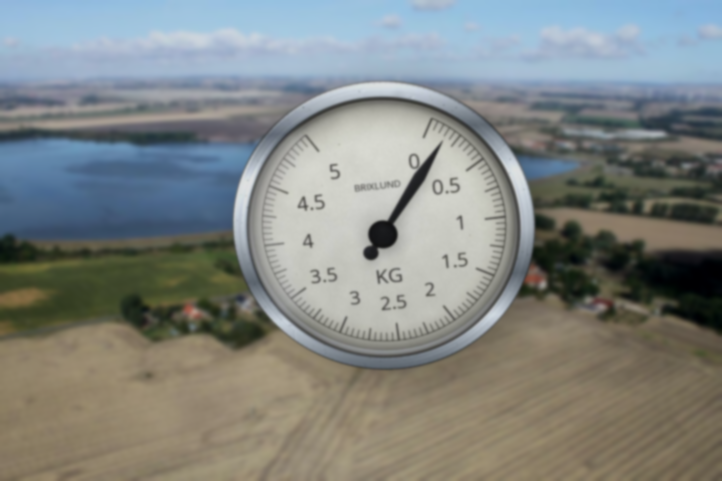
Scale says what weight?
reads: 0.15 kg
